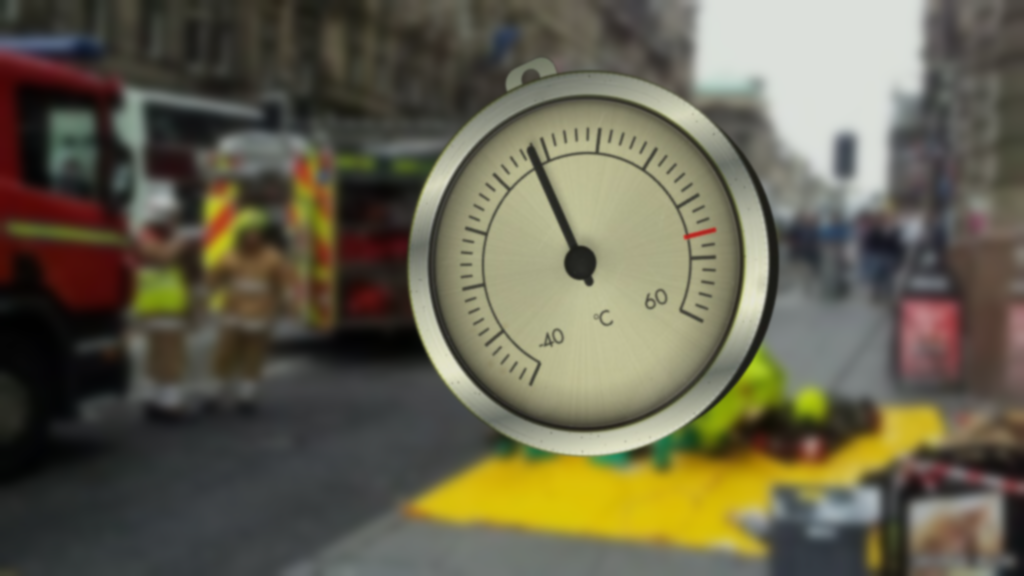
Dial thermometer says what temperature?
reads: 8 °C
